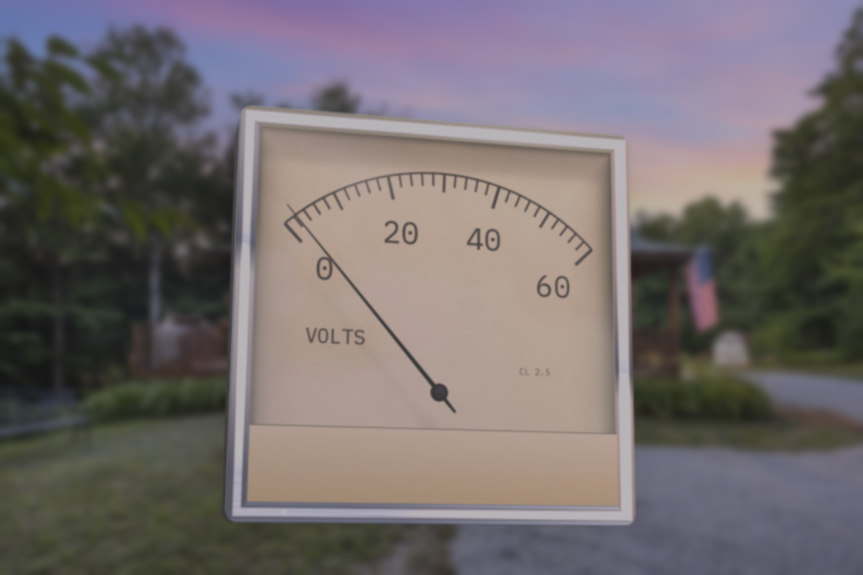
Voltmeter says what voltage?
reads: 2 V
